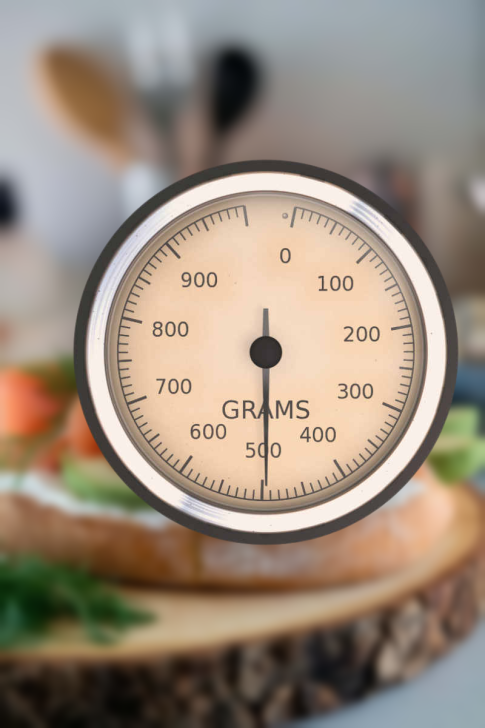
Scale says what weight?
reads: 495 g
